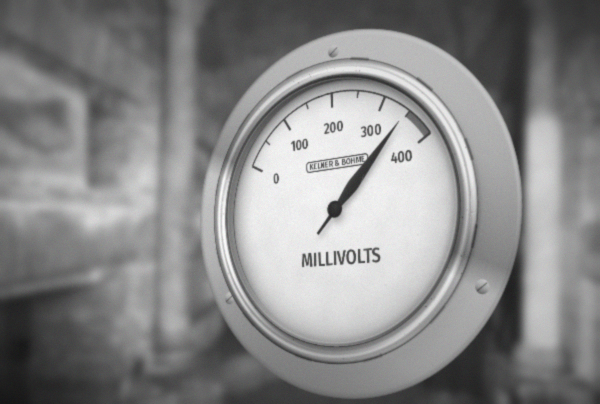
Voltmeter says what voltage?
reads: 350 mV
